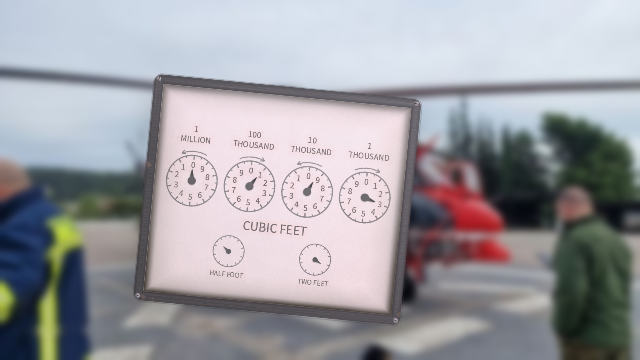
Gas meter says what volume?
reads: 9300 ft³
